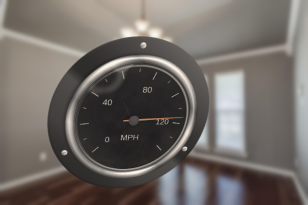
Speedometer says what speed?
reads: 115 mph
